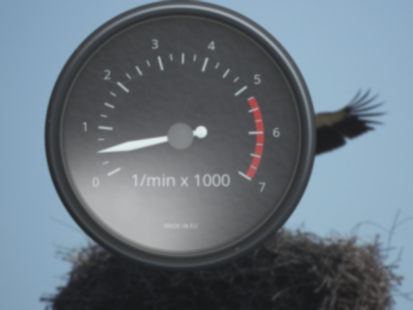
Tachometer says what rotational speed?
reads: 500 rpm
